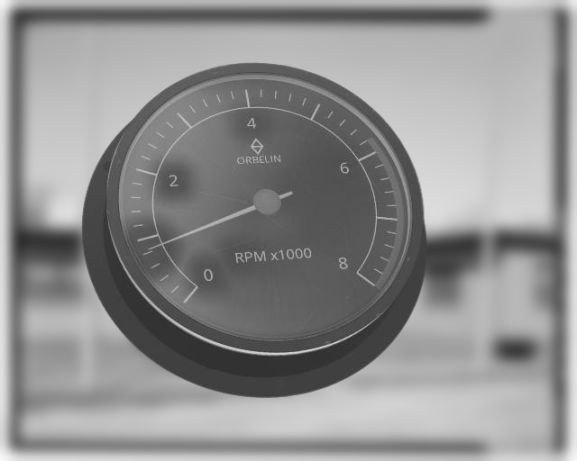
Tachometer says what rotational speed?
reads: 800 rpm
